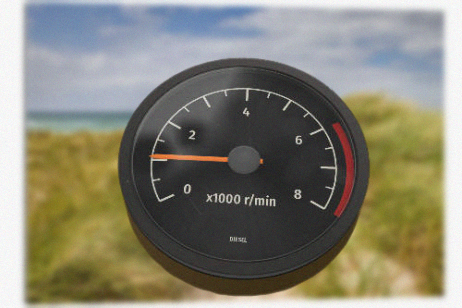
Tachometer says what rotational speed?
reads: 1000 rpm
